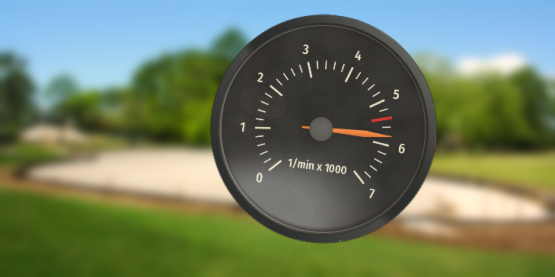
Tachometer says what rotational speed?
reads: 5800 rpm
